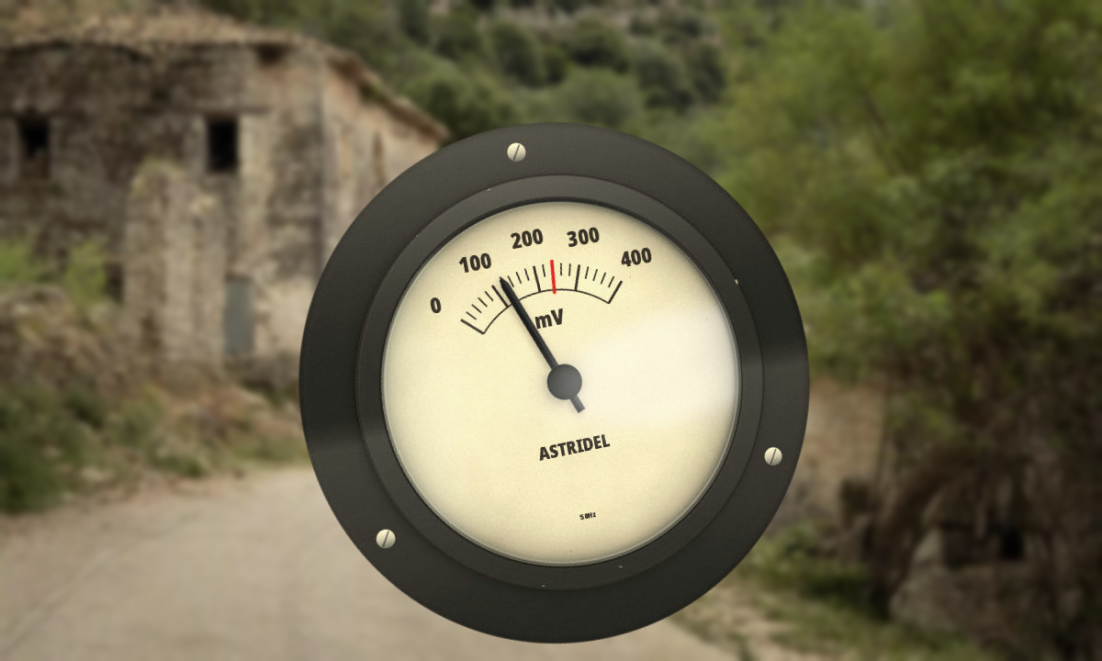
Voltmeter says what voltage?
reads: 120 mV
